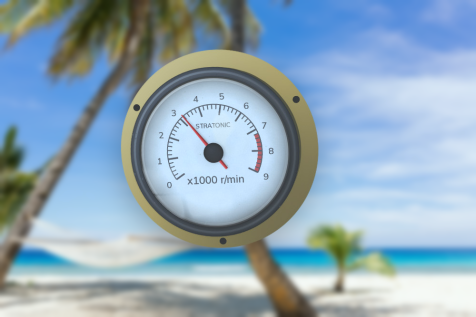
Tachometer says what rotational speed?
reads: 3200 rpm
